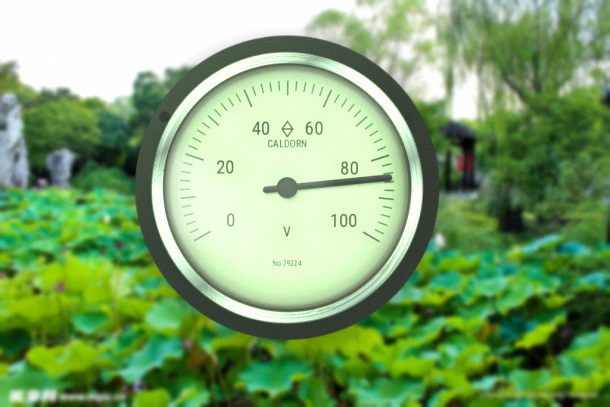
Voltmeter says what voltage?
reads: 85 V
